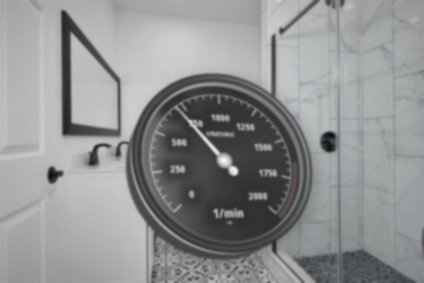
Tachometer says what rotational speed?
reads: 700 rpm
